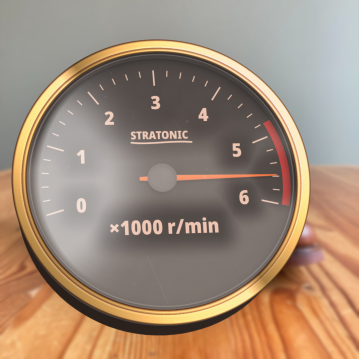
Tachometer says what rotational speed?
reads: 5600 rpm
